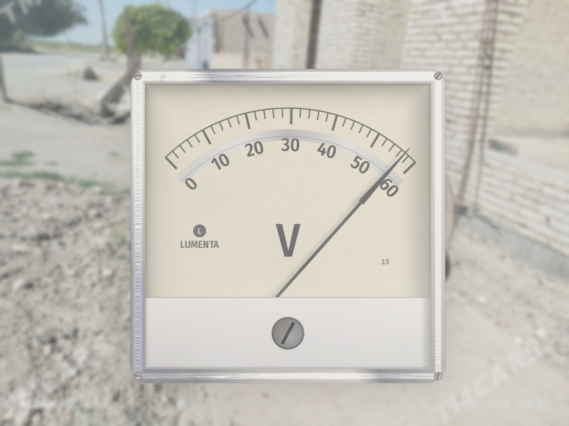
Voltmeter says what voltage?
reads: 57 V
